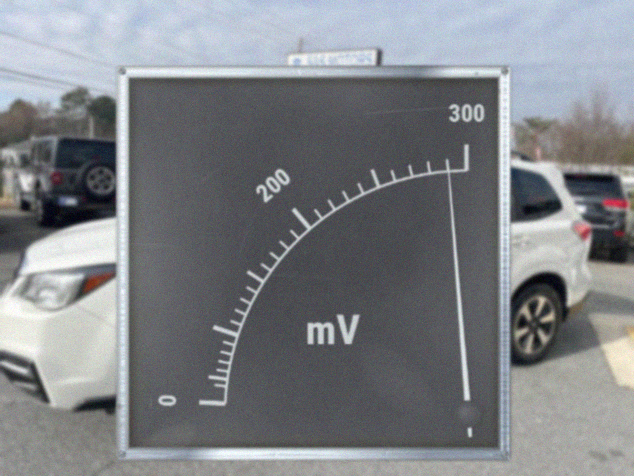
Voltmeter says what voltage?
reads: 290 mV
